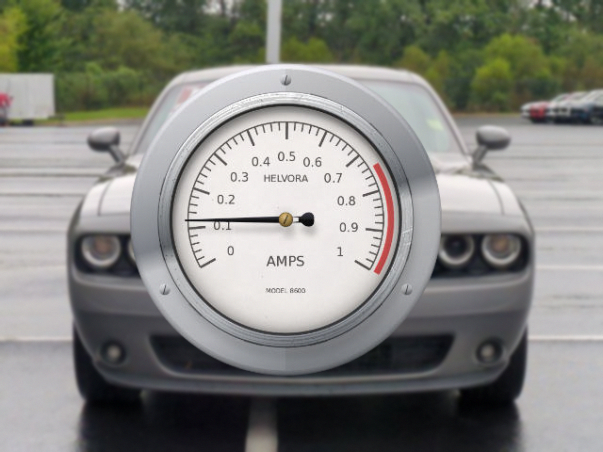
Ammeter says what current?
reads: 0.12 A
